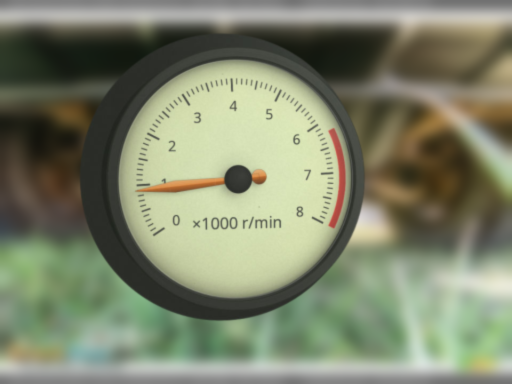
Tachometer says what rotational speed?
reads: 900 rpm
